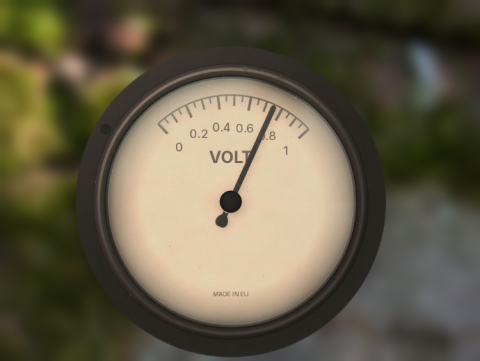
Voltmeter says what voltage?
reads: 0.75 V
